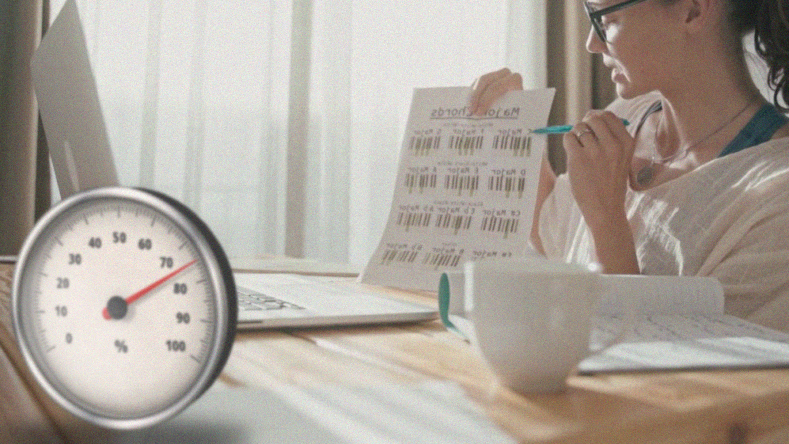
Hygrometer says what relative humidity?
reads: 75 %
